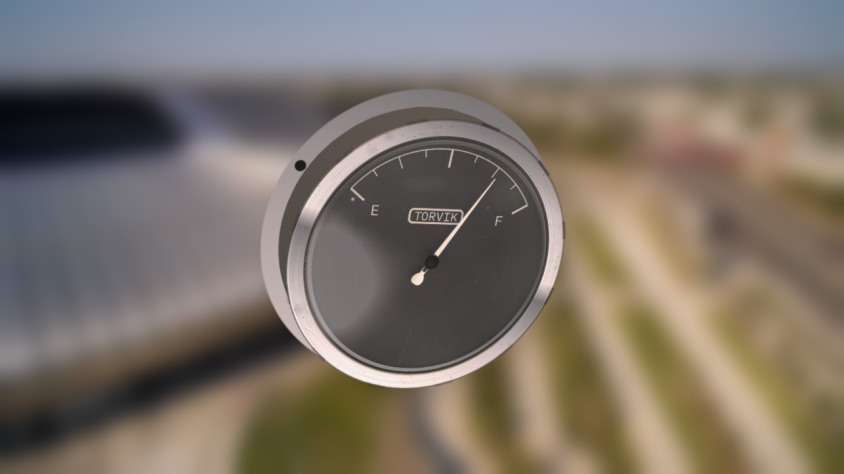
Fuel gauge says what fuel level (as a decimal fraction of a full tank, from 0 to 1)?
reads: 0.75
